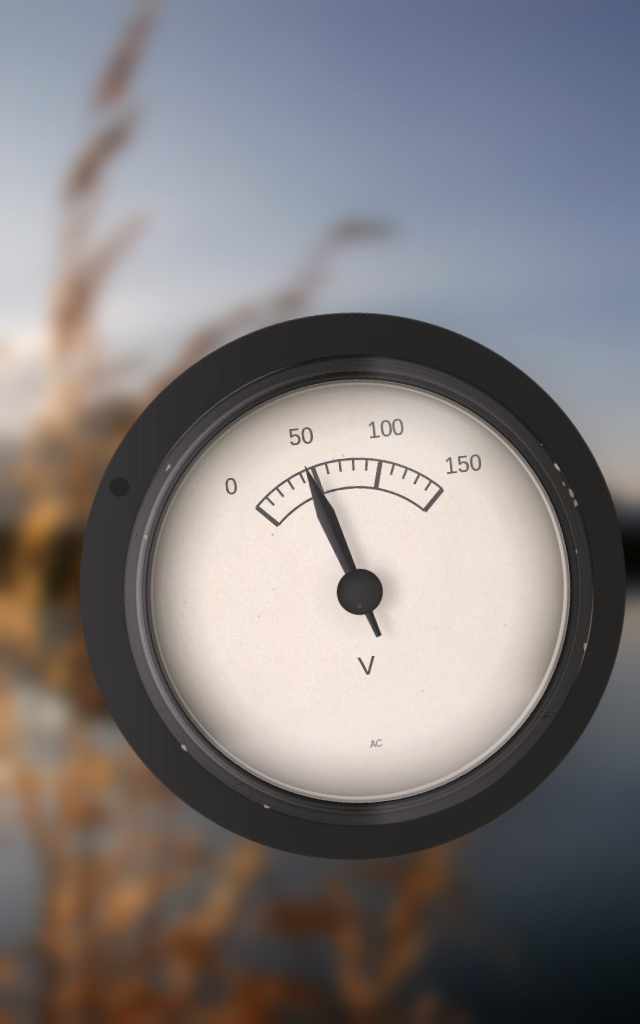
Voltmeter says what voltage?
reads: 45 V
